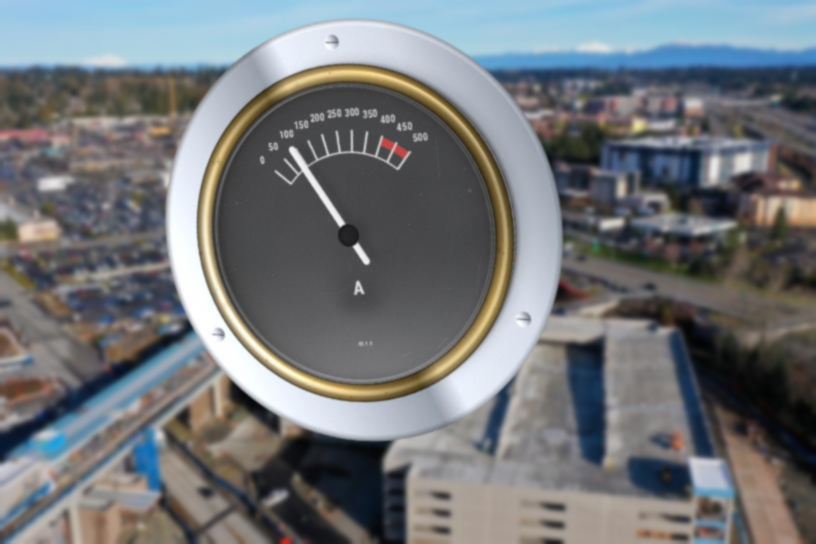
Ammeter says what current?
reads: 100 A
